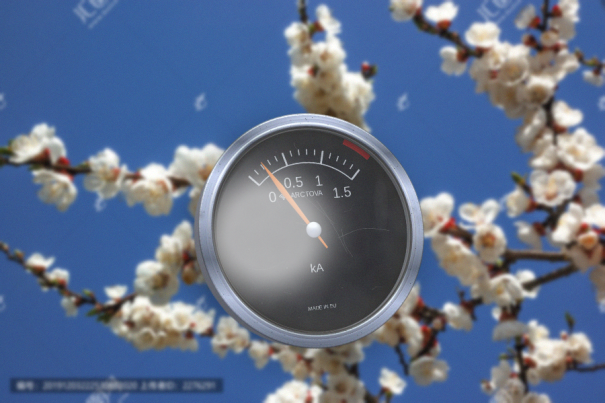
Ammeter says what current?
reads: 0.2 kA
